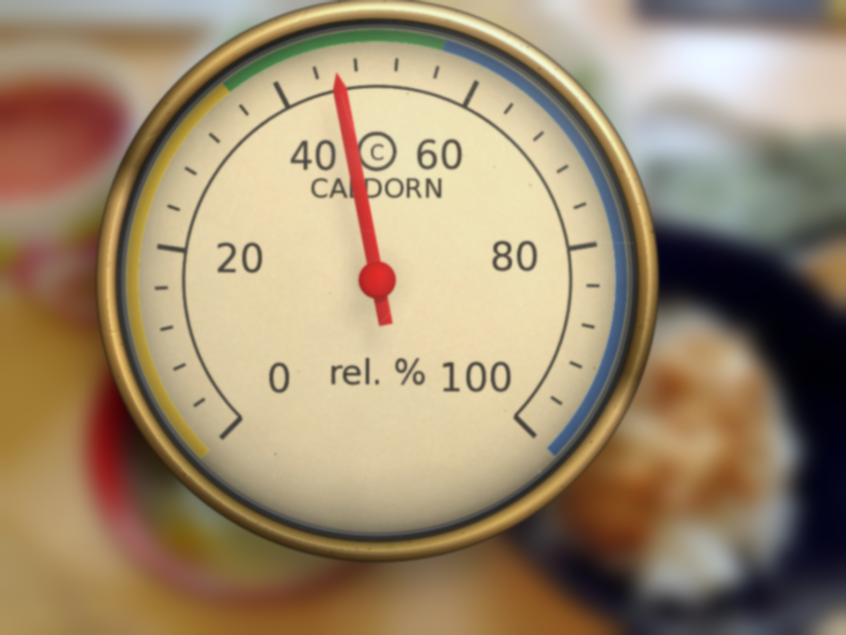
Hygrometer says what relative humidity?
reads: 46 %
